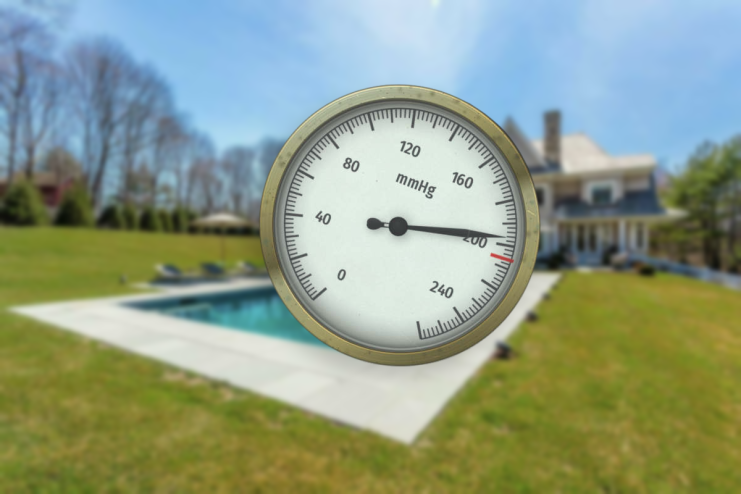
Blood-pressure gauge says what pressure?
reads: 196 mmHg
